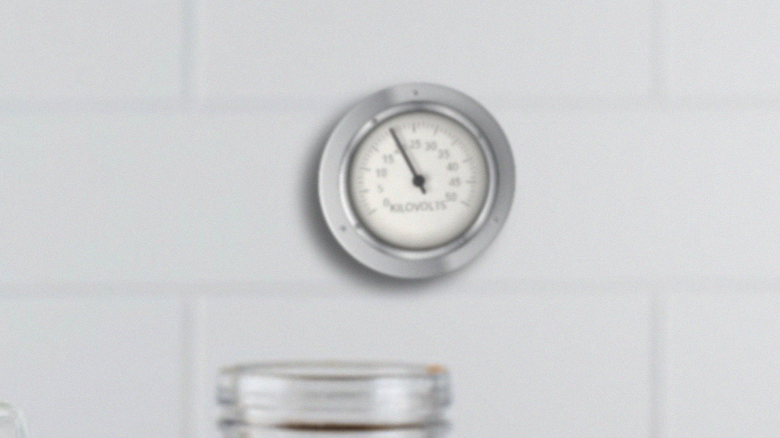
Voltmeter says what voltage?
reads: 20 kV
